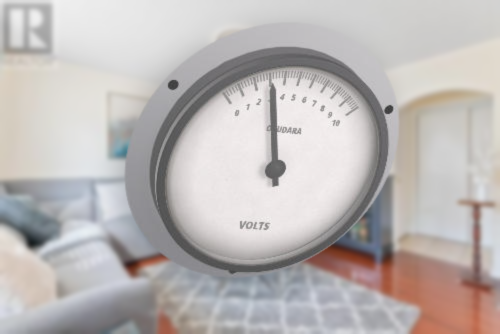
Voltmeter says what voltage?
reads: 3 V
